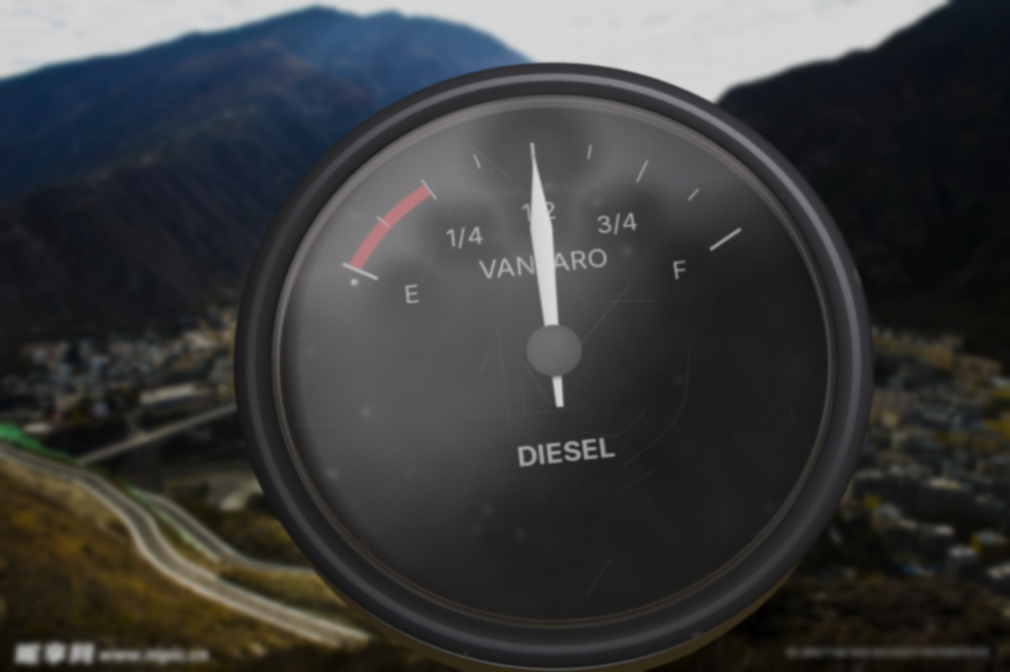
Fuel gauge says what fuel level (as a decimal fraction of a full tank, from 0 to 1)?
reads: 0.5
